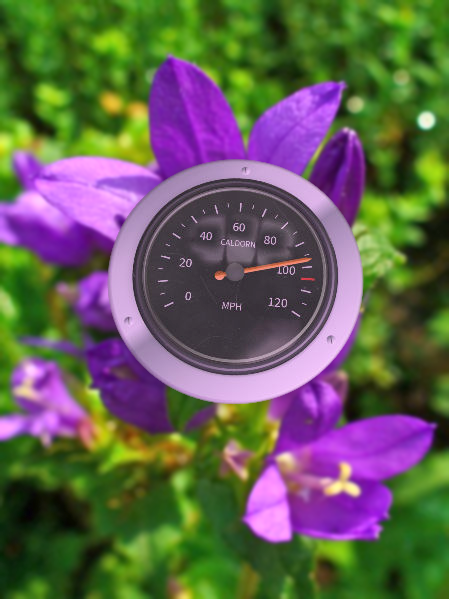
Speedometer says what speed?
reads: 97.5 mph
